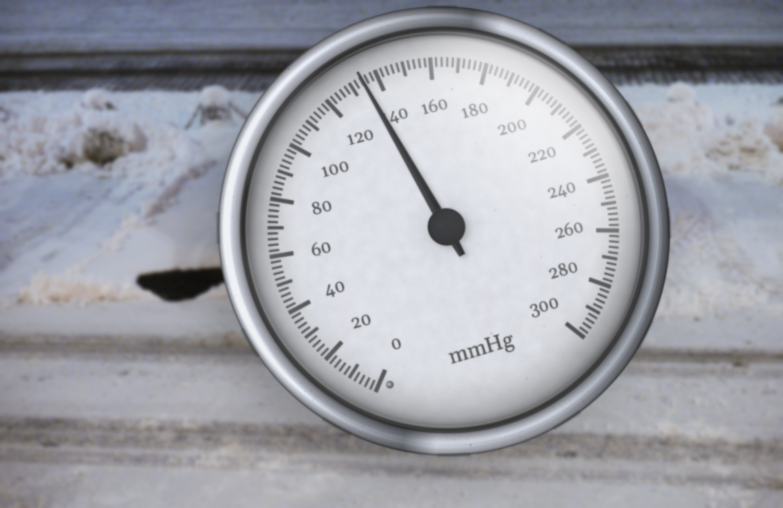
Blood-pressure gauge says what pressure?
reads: 134 mmHg
